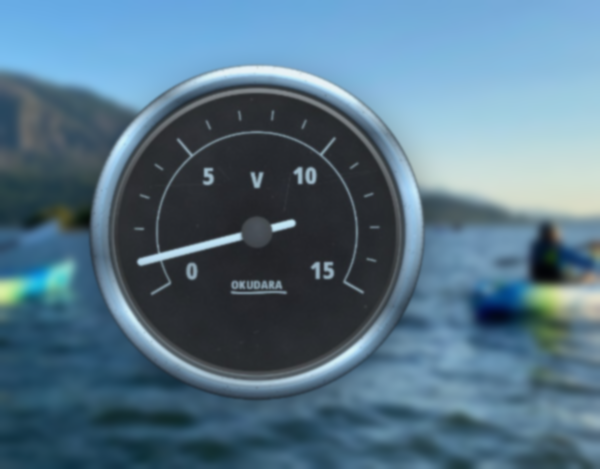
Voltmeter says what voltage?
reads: 1 V
